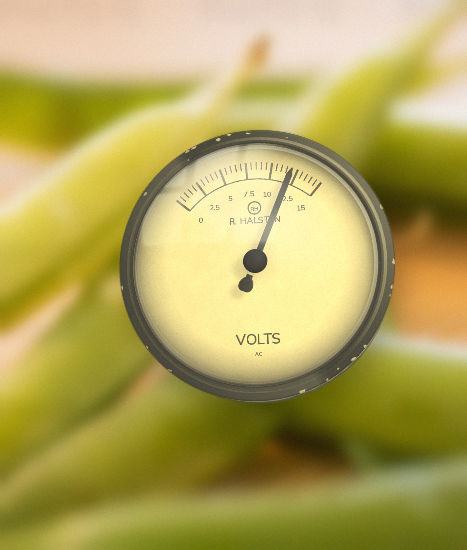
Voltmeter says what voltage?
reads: 12 V
